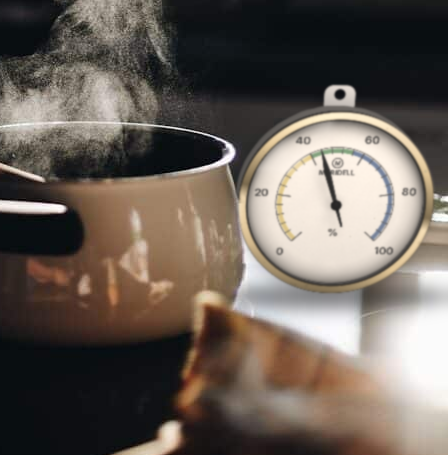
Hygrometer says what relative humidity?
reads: 44 %
